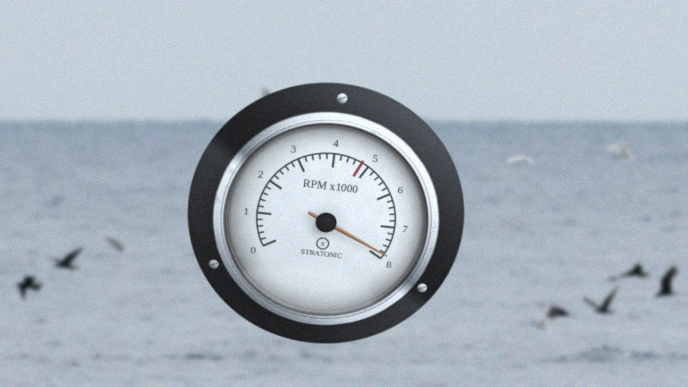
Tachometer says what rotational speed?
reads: 7800 rpm
